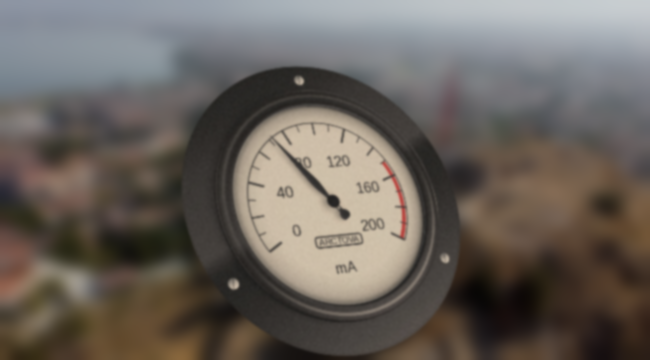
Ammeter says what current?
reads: 70 mA
